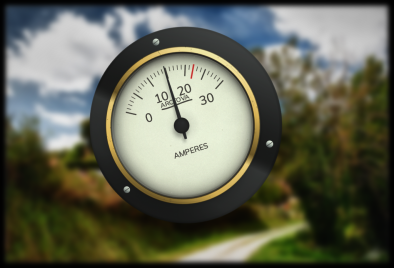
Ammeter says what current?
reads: 15 A
